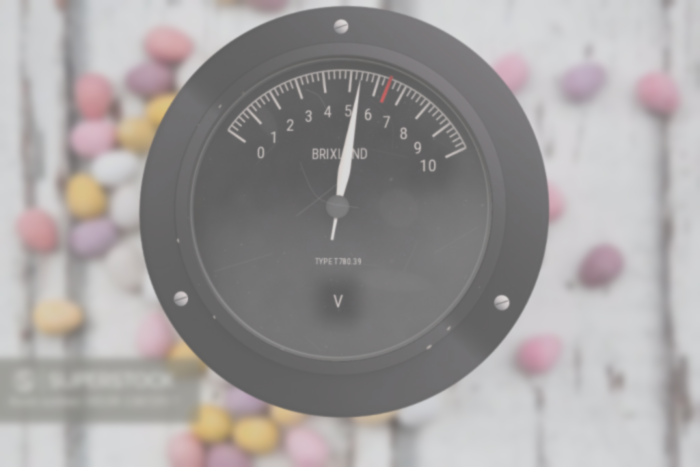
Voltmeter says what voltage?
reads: 5.4 V
